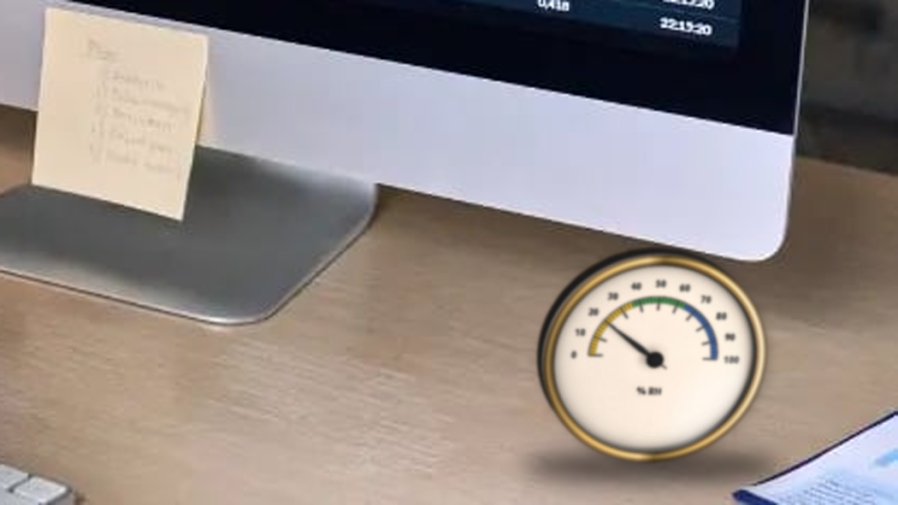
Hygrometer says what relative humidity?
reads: 20 %
